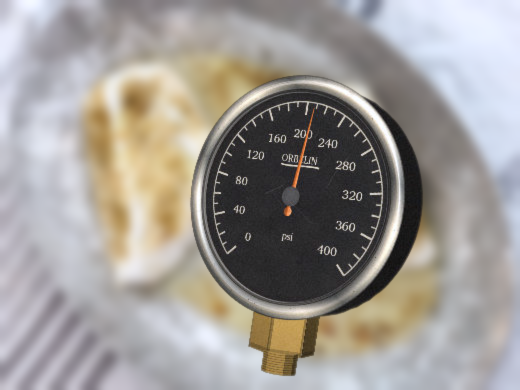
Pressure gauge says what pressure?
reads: 210 psi
